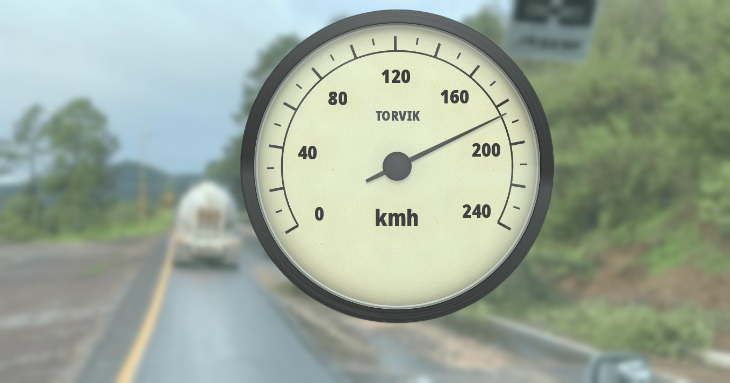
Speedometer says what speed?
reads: 185 km/h
